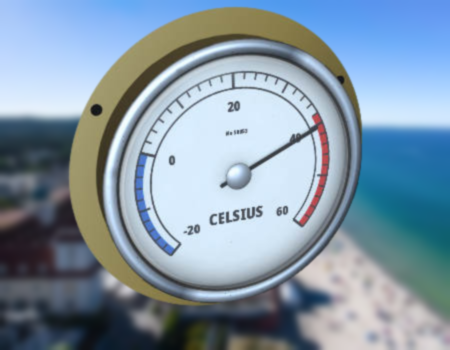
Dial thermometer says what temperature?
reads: 40 °C
